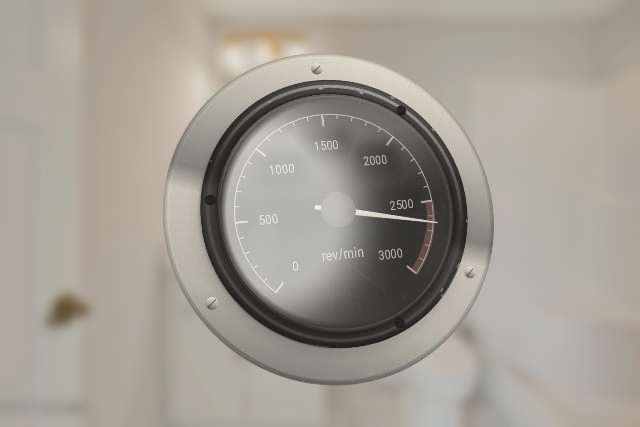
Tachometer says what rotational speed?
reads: 2650 rpm
